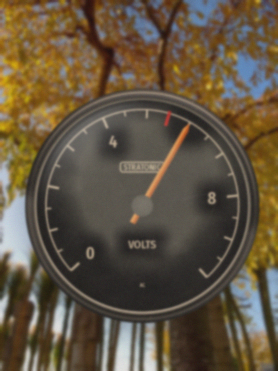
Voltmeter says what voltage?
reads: 6 V
